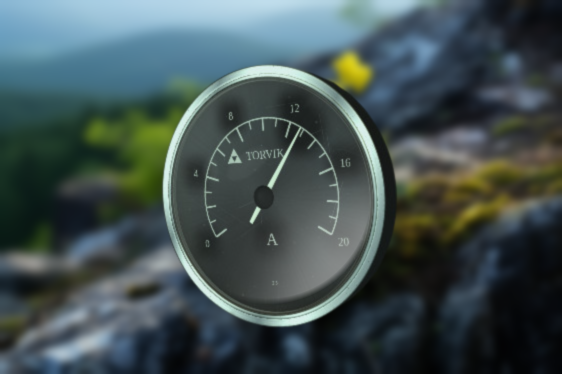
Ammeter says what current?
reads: 13 A
